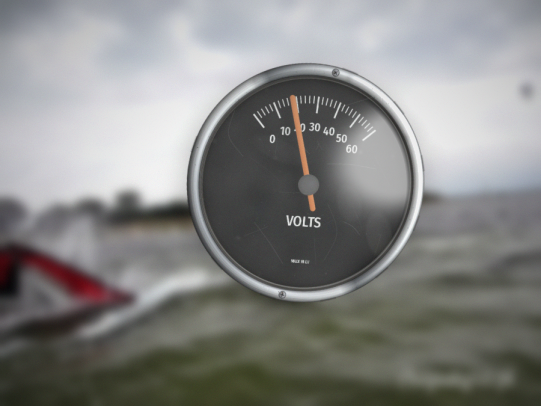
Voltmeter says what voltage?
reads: 18 V
